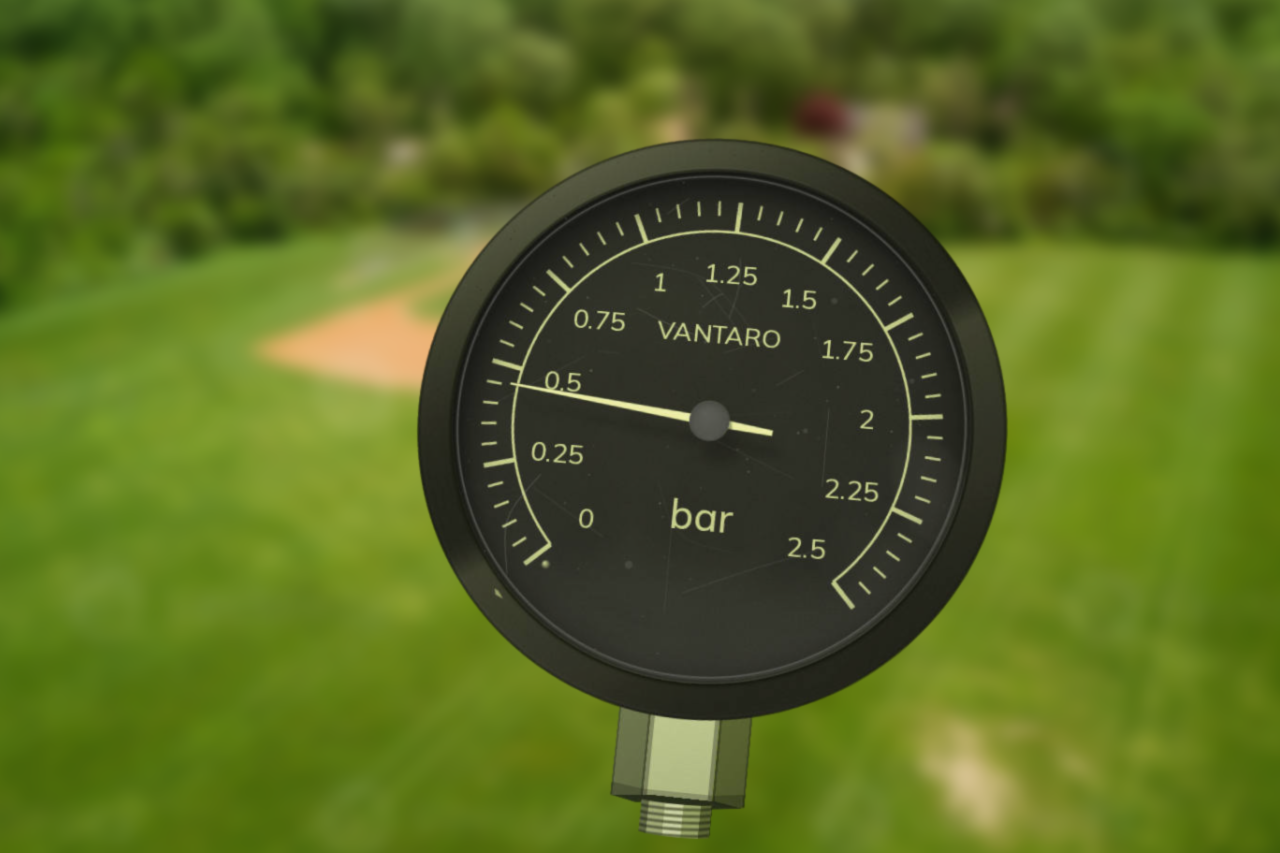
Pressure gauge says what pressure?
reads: 0.45 bar
